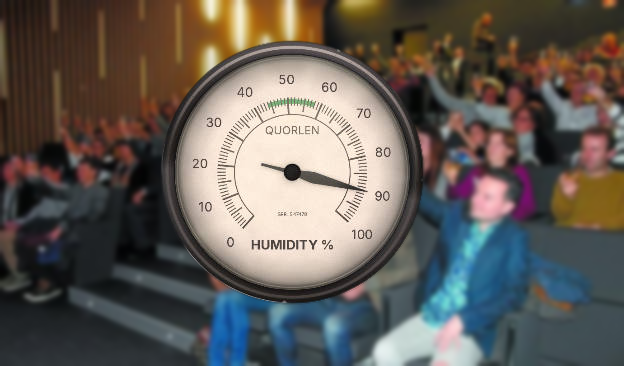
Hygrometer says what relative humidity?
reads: 90 %
